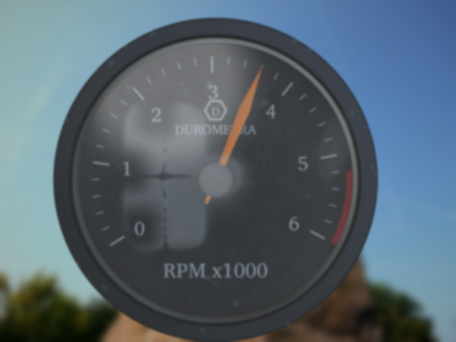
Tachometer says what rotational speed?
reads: 3600 rpm
